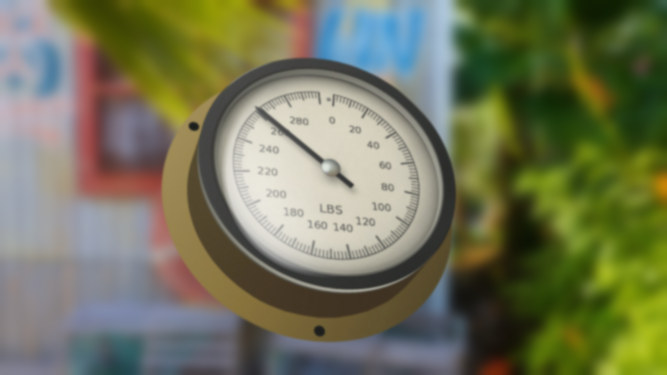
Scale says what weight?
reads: 260 lb
